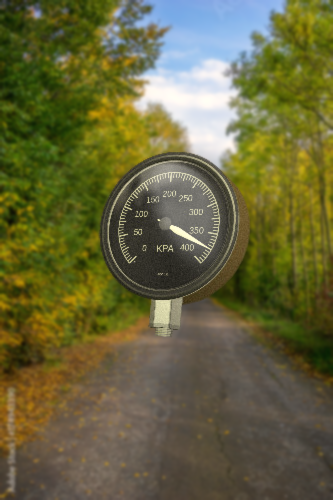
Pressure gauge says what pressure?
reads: 375 kPa
